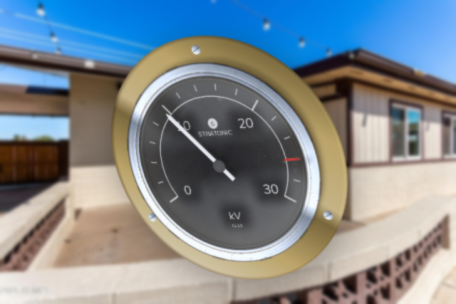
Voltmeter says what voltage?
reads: 10 kV
